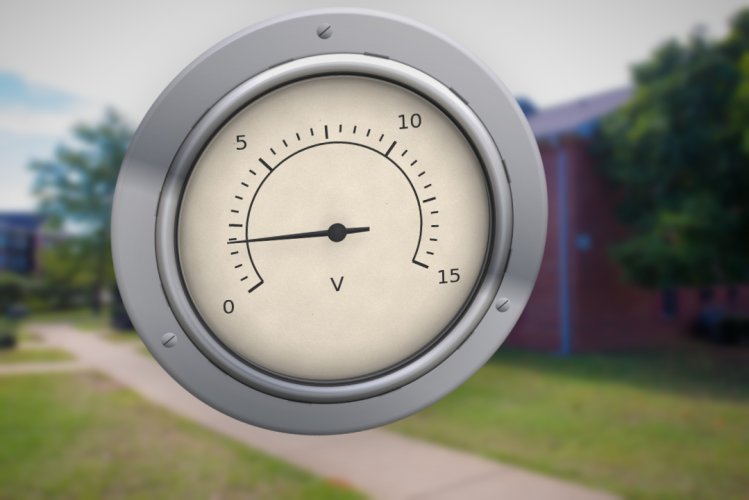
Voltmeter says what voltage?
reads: 2 V
